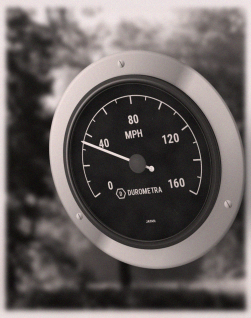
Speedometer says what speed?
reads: 35 mph
